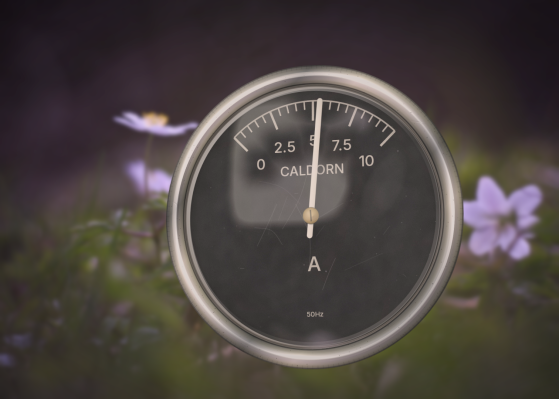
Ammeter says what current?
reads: 5.5 A
